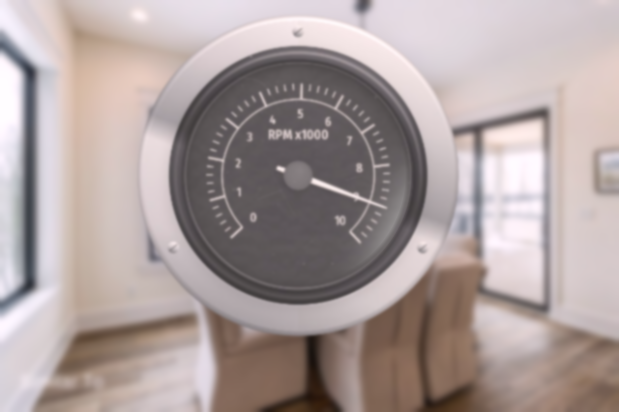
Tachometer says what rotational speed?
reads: 9000 rpm
